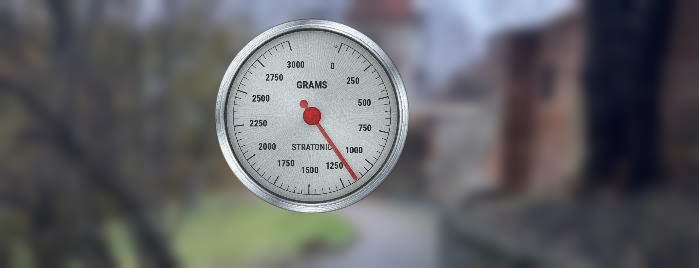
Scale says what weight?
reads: 1150 g
